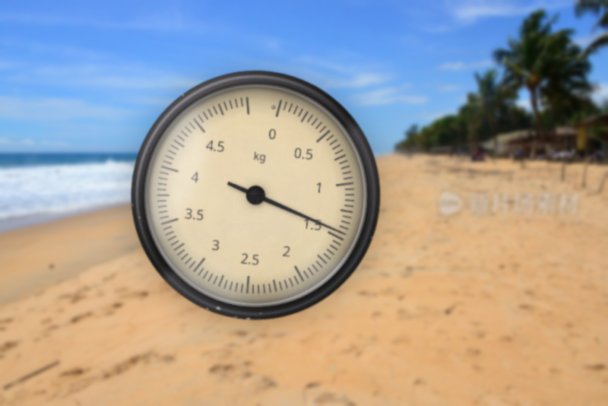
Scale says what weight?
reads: 1.45 kg
